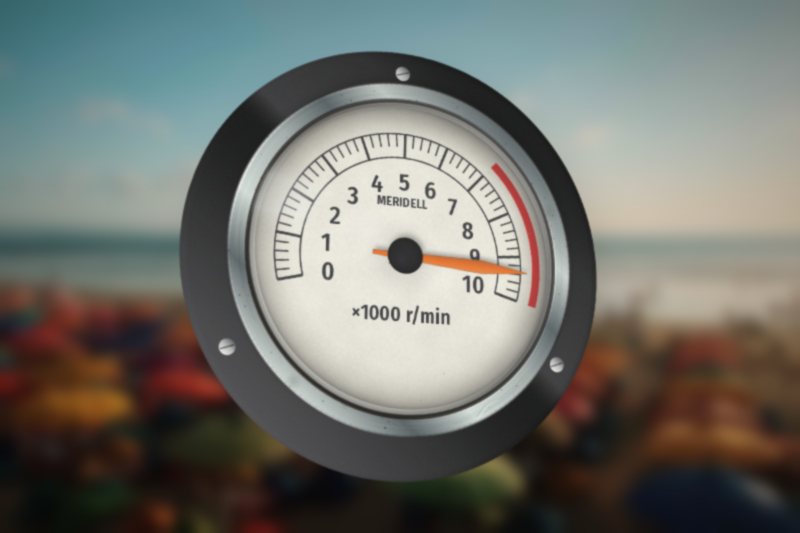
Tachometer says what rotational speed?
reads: 9400 rpm
